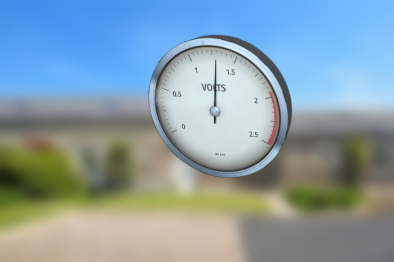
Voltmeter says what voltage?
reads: 1.3 V
